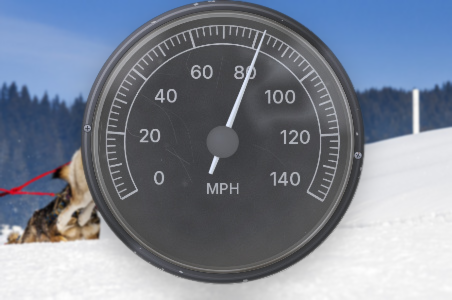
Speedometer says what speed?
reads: 82 mph
